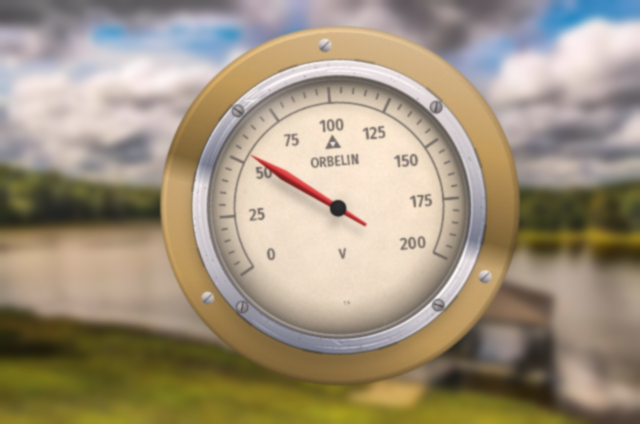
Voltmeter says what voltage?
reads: 55 V
